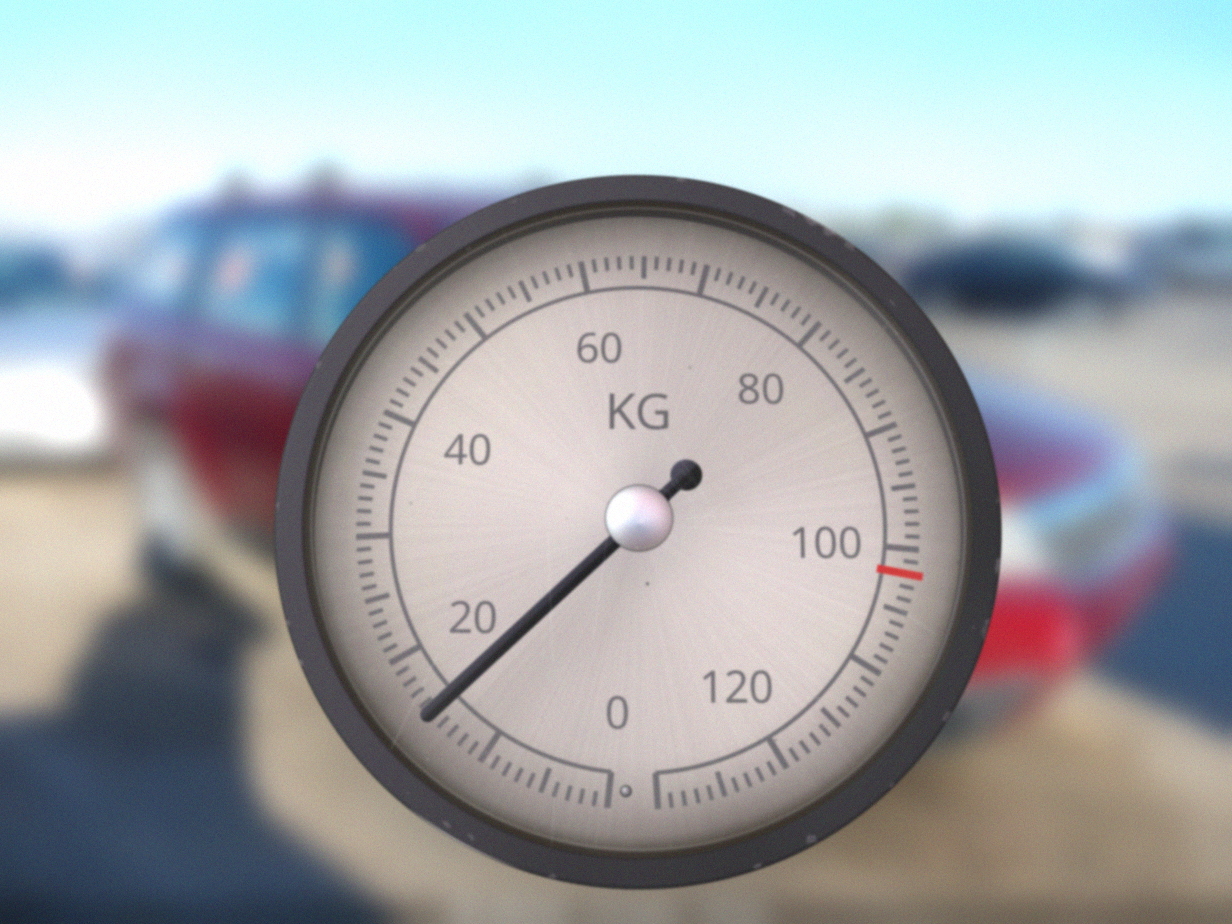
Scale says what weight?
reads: 15 kg
